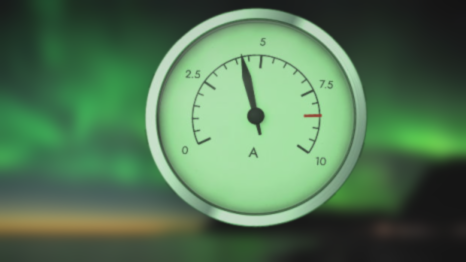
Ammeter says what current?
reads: 4.25 A
